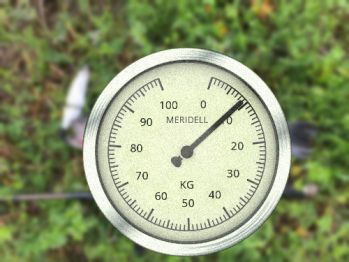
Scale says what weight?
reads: 9 kg
